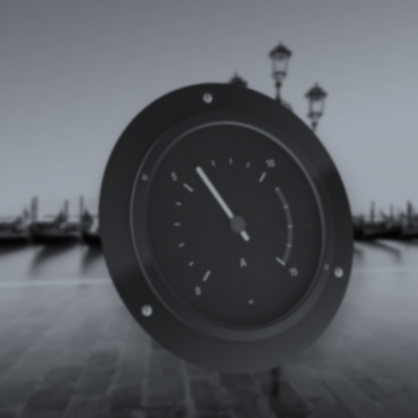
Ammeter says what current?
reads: 6 A
